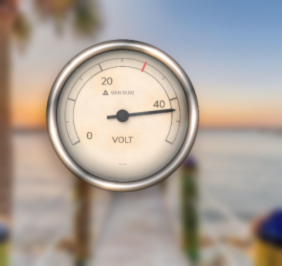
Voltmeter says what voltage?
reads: 42.5 V
